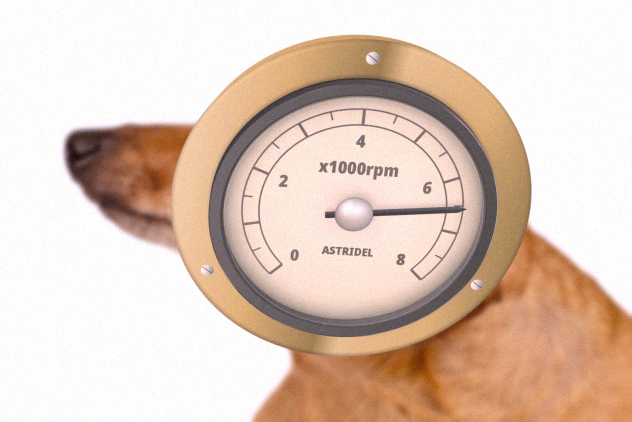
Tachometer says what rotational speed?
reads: 6500 rpm
